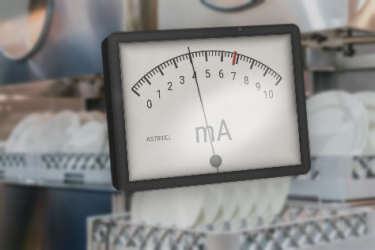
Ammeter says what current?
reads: 4 mA
